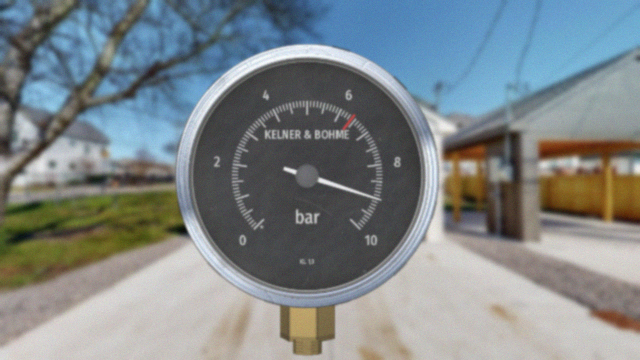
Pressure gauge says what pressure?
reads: 9 bar
